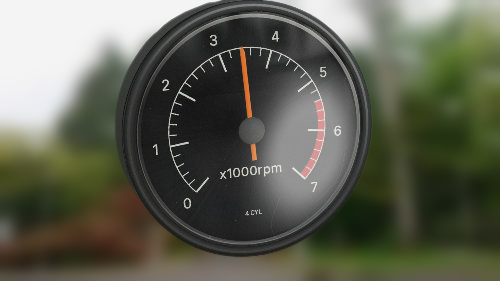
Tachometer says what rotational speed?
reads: 3400 rpm
